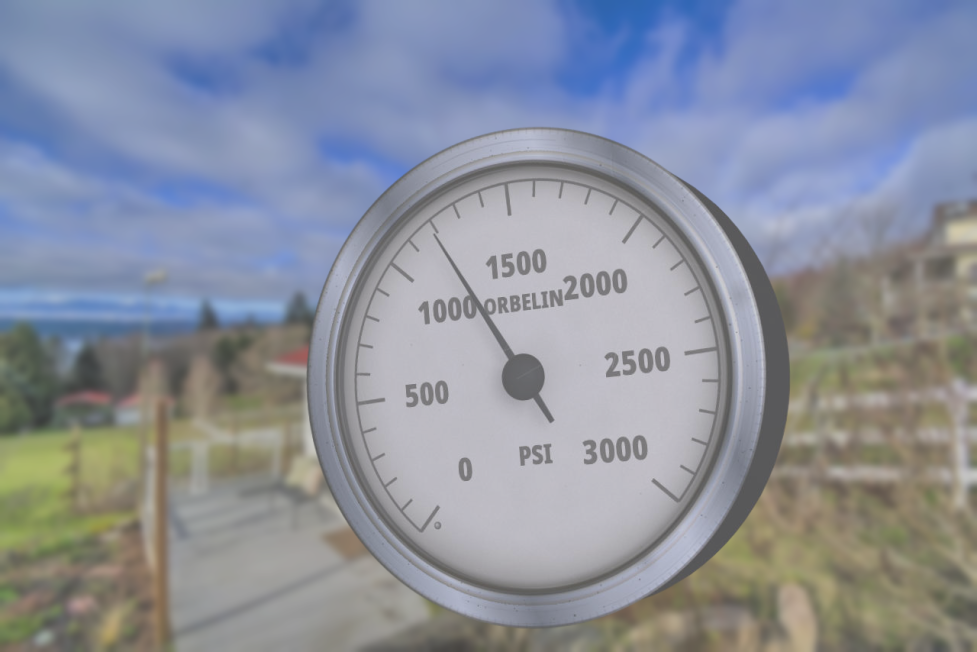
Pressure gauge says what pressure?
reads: 1200 psi
